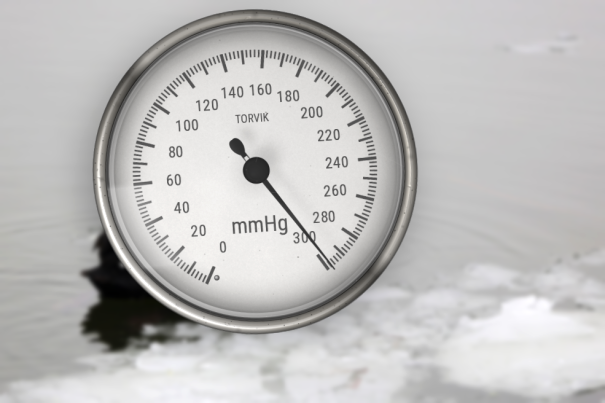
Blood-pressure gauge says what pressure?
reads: 298 mmHg
